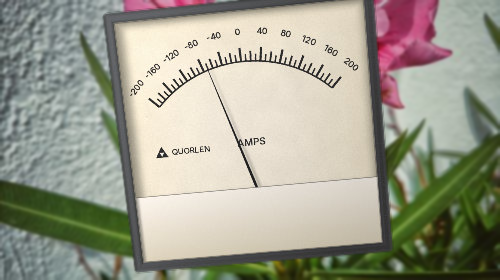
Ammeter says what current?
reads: -70 A
